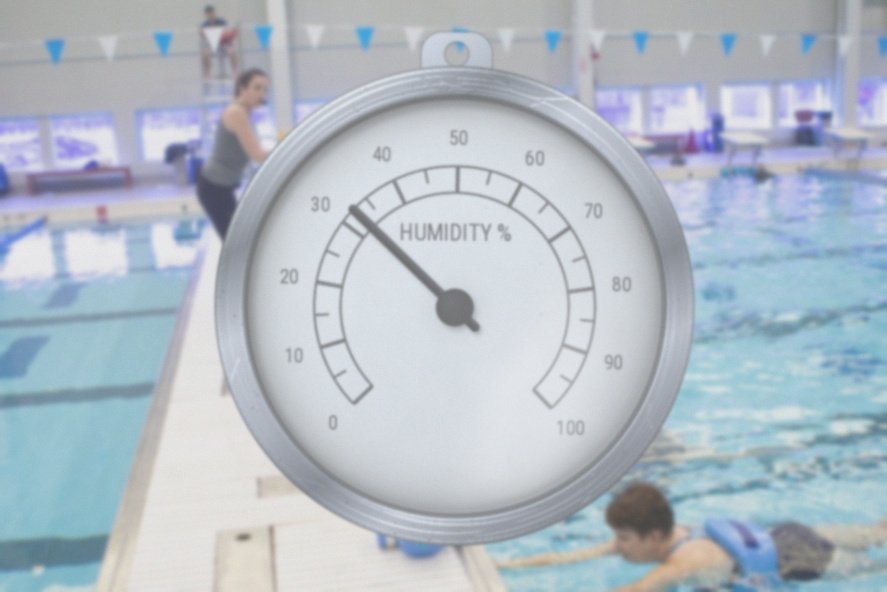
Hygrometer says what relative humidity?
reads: 32.5 %
